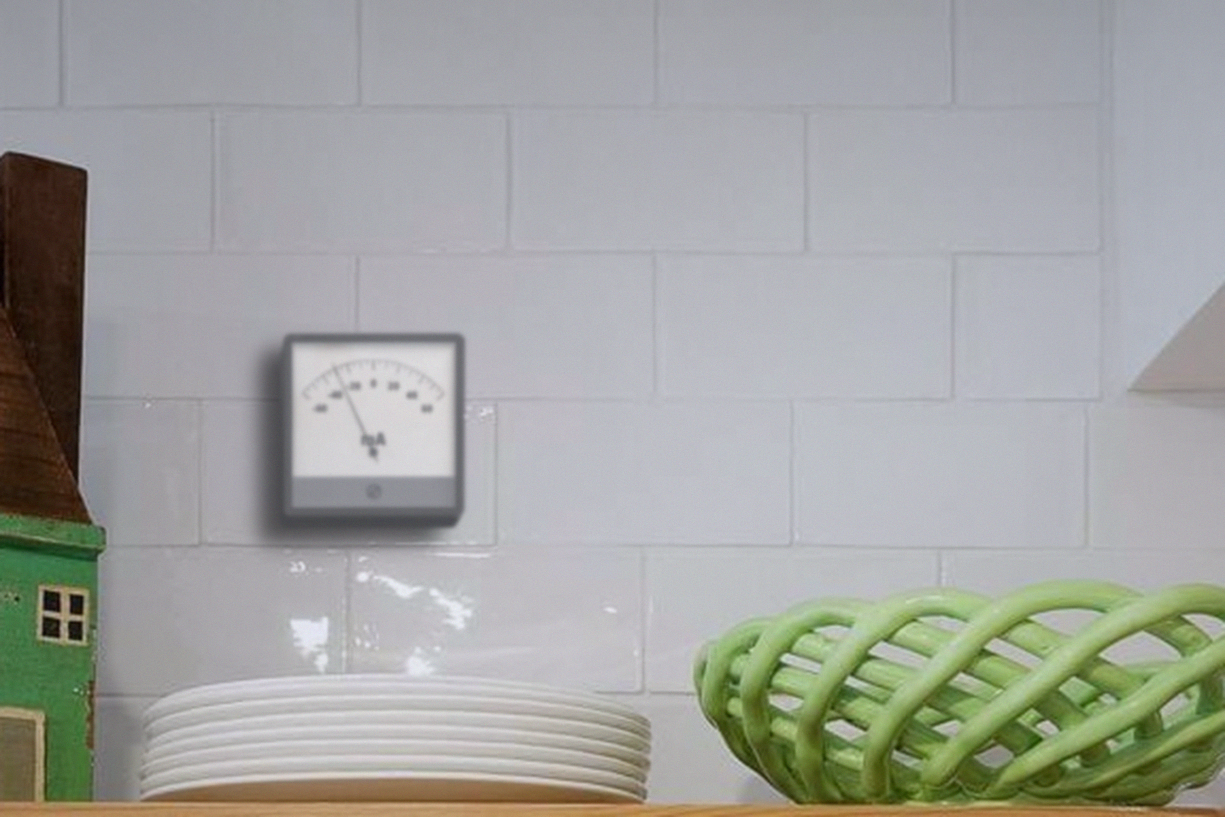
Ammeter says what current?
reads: -30 mA
